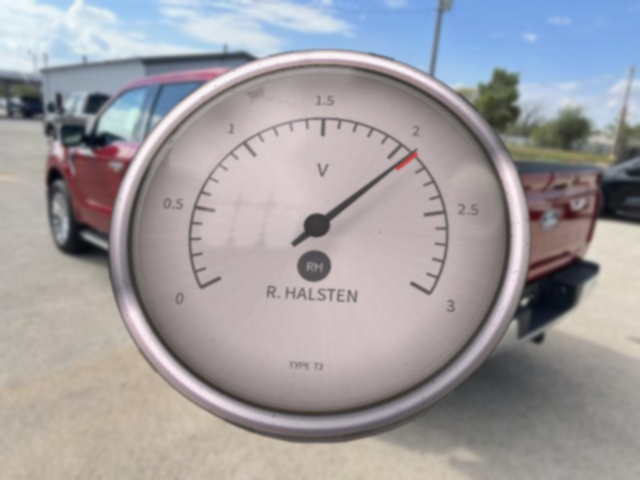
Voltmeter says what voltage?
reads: 2.1 V
